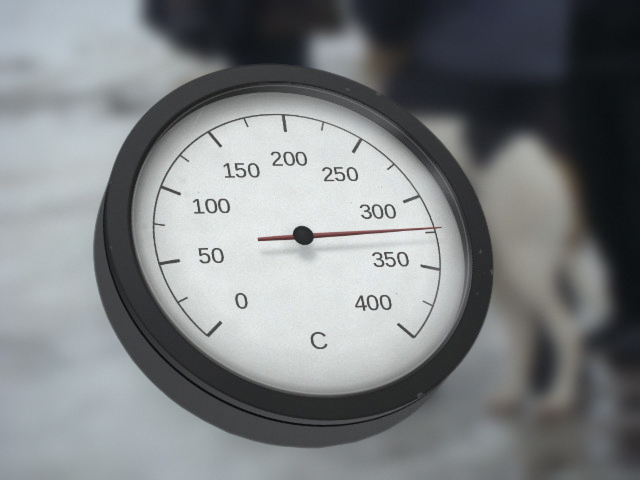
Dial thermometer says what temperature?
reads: 325 °C
